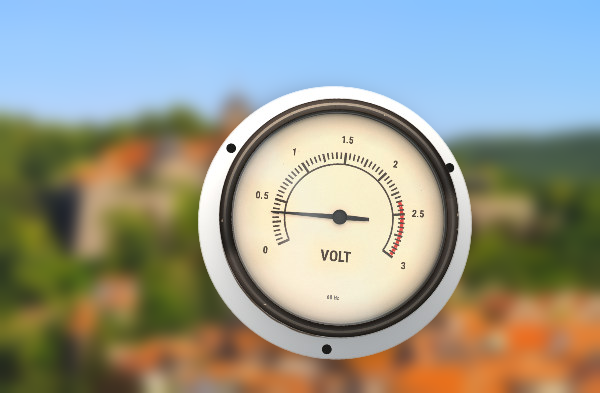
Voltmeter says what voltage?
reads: 0.35 V
